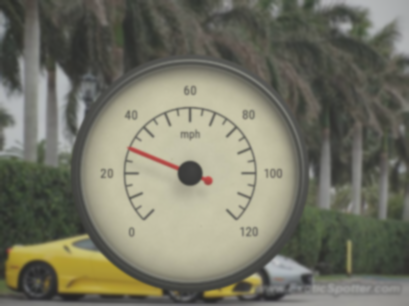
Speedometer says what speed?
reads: 30 mph
